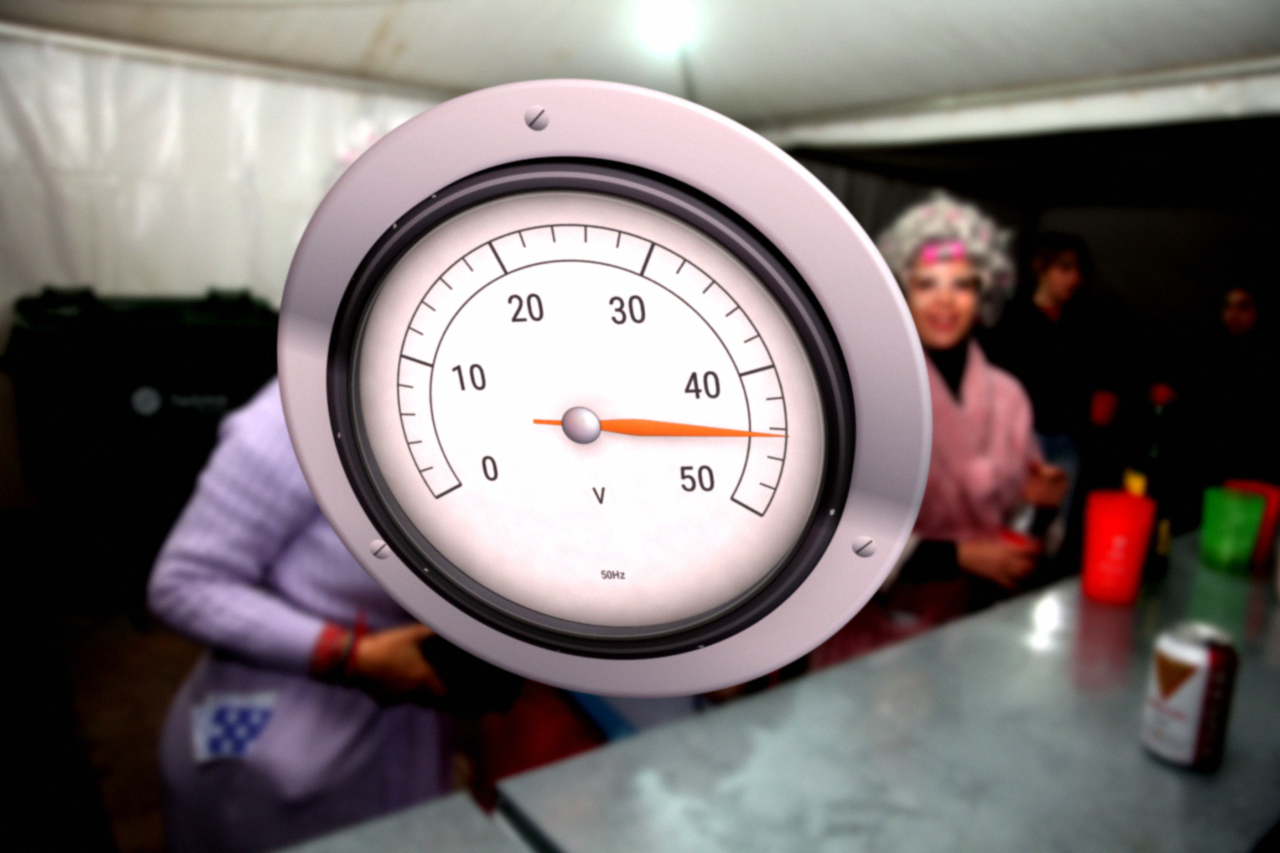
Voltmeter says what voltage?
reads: 44 V
